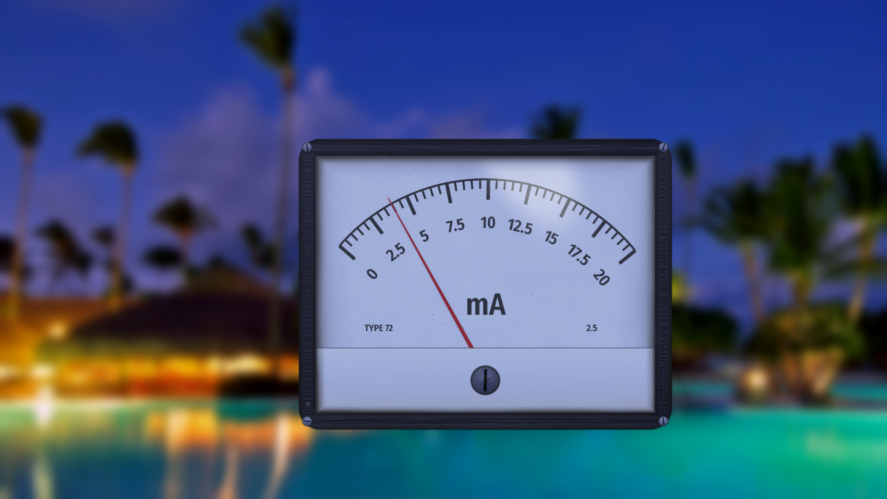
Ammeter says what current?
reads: 4 mA
